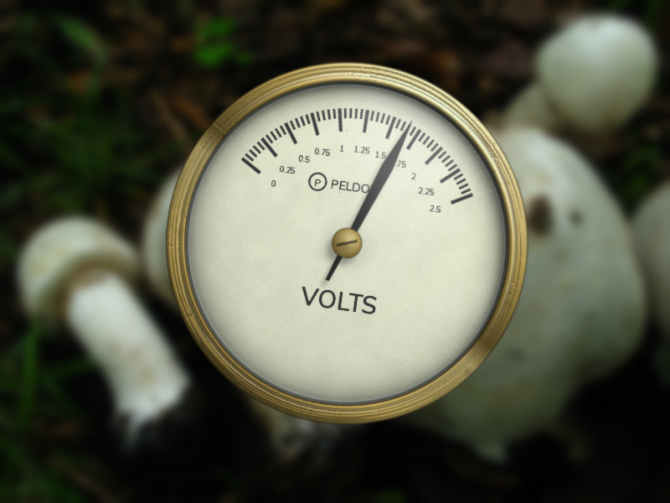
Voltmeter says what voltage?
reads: 1.65 V
